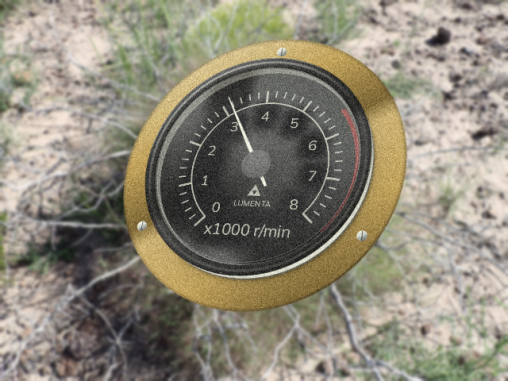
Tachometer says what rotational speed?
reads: 3200 rpm
